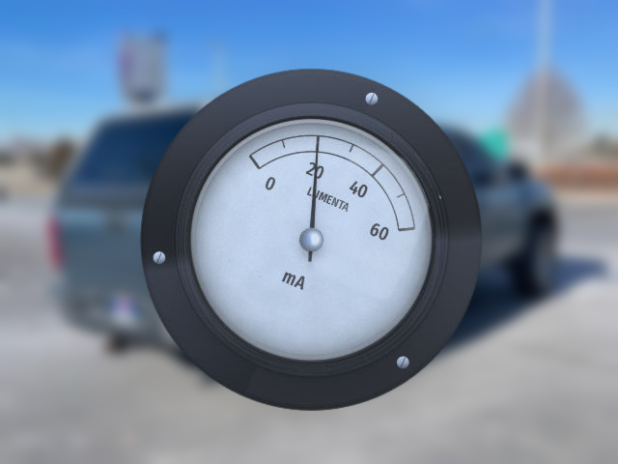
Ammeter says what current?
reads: 20 mA
